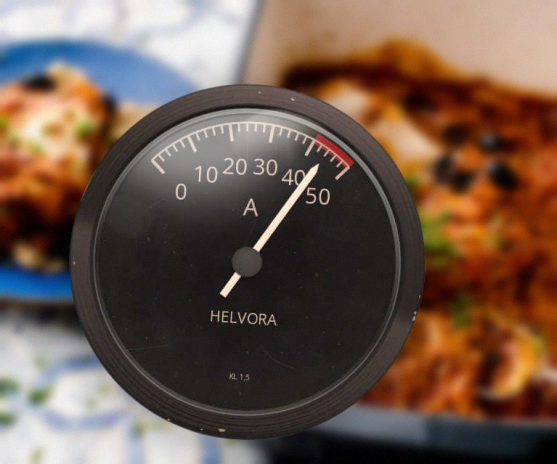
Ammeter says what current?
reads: 44 A
